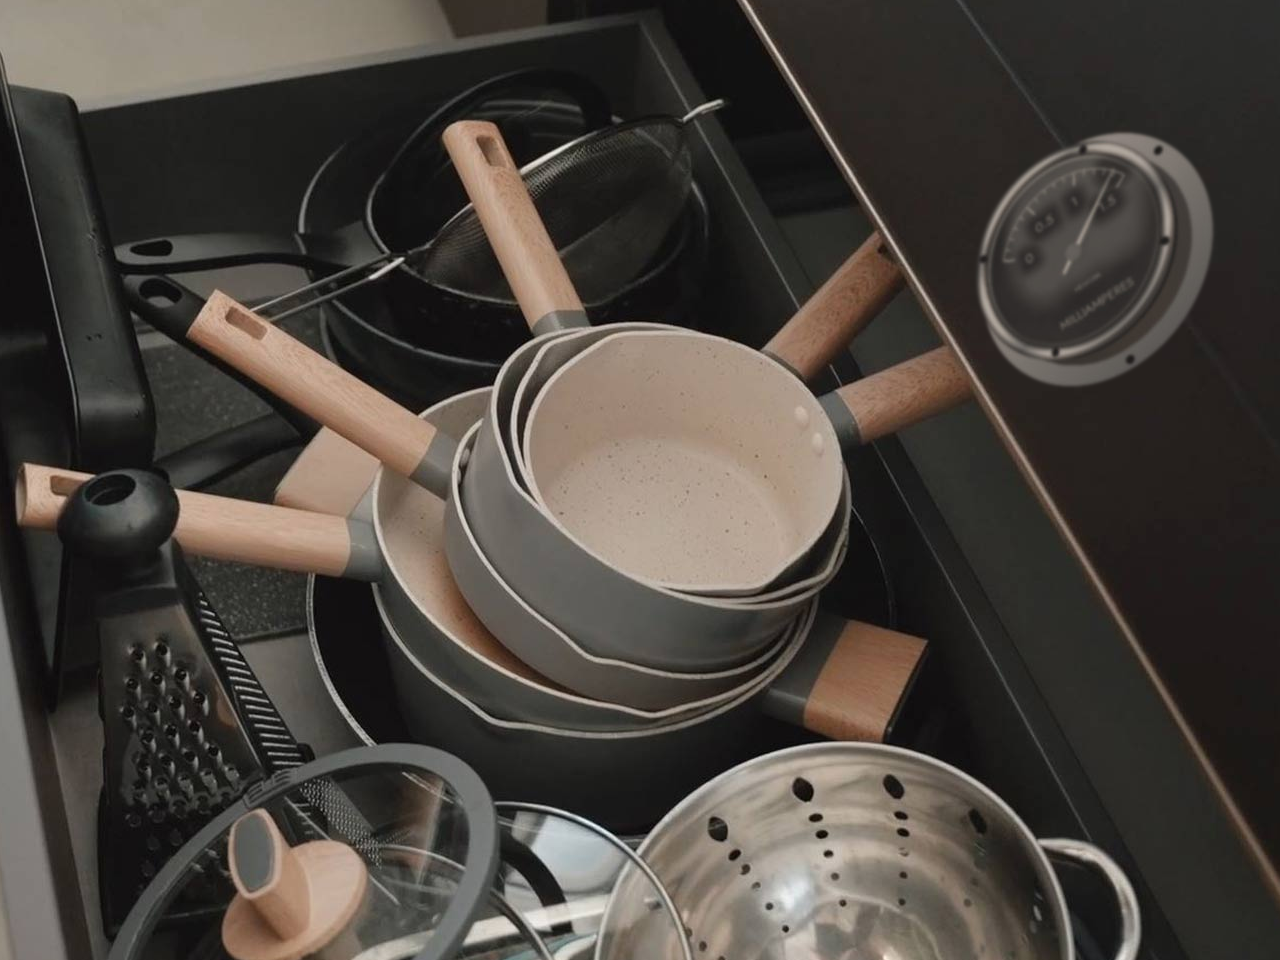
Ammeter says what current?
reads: 1.4 mA
